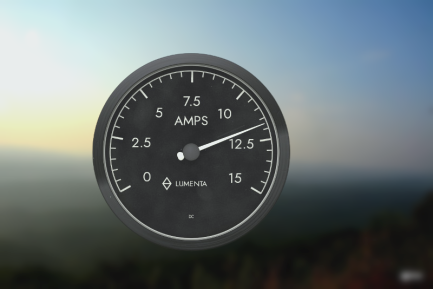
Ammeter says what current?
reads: 11.75 A
